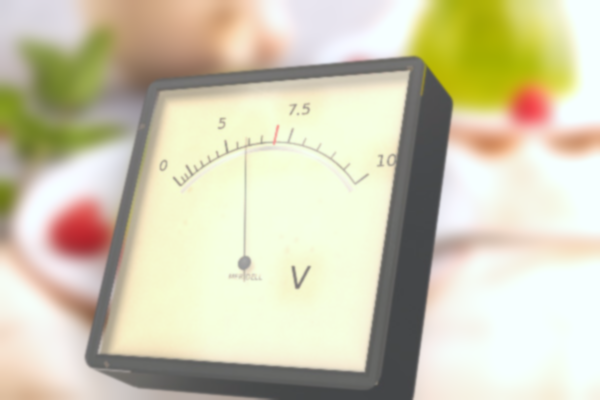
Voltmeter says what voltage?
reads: 6 V
